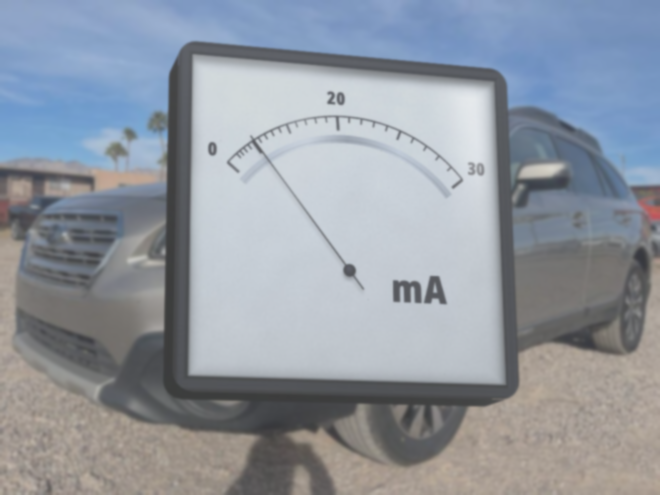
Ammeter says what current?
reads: 10 mA
